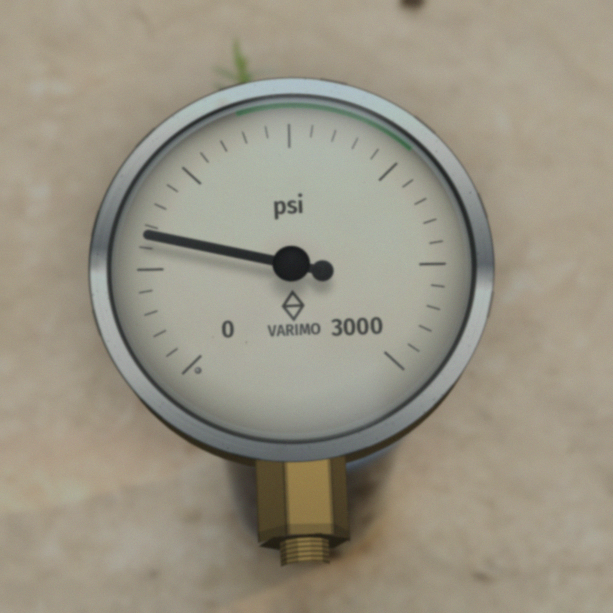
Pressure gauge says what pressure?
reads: 650 psi
